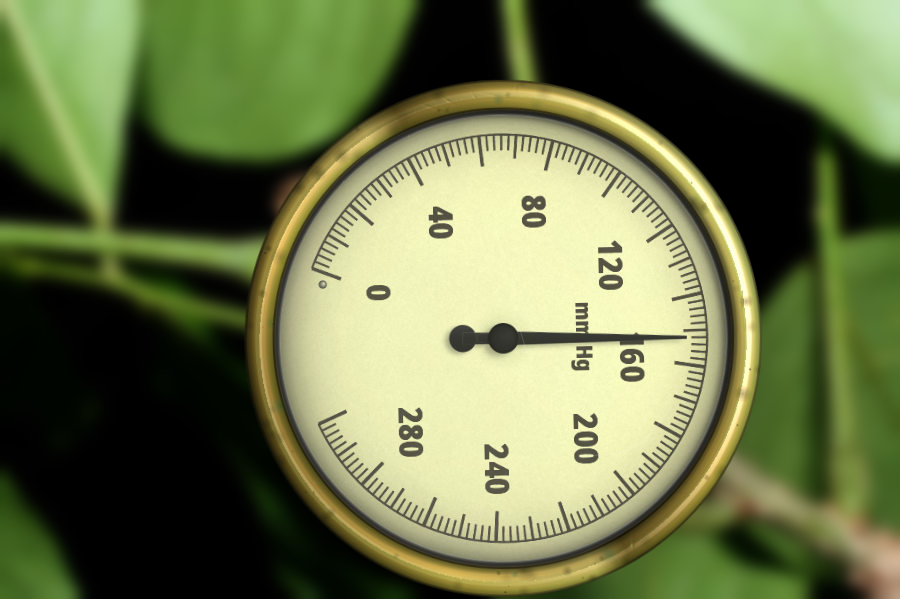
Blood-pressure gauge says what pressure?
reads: 152 mmHg
